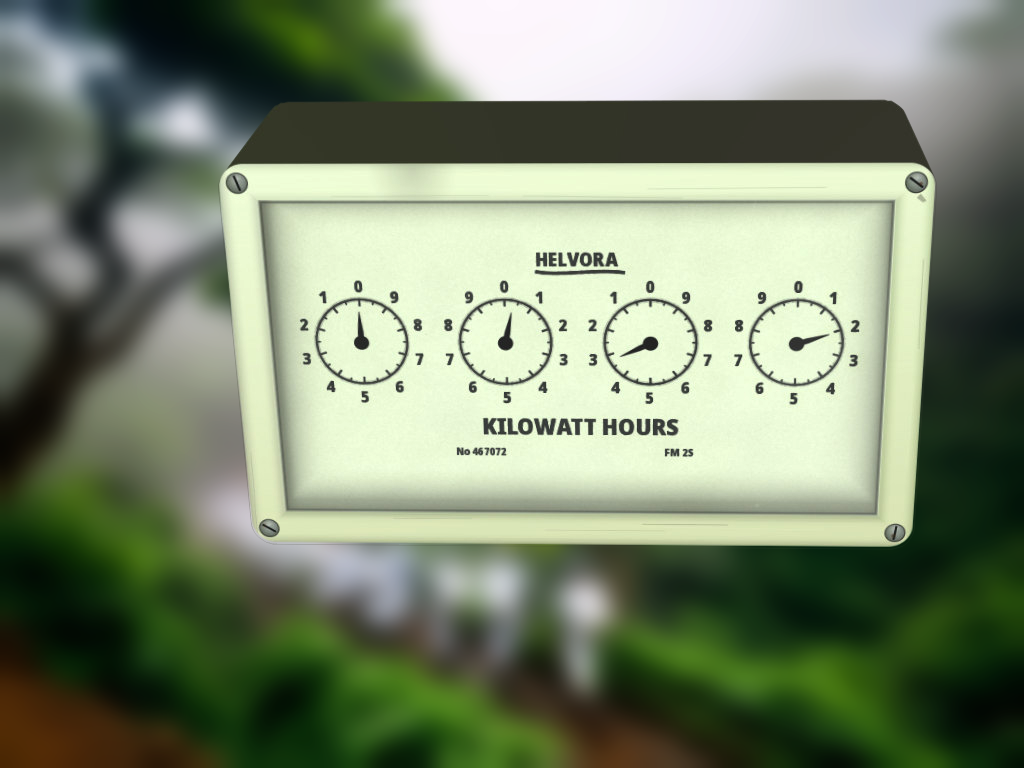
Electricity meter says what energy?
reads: 32 kWh
